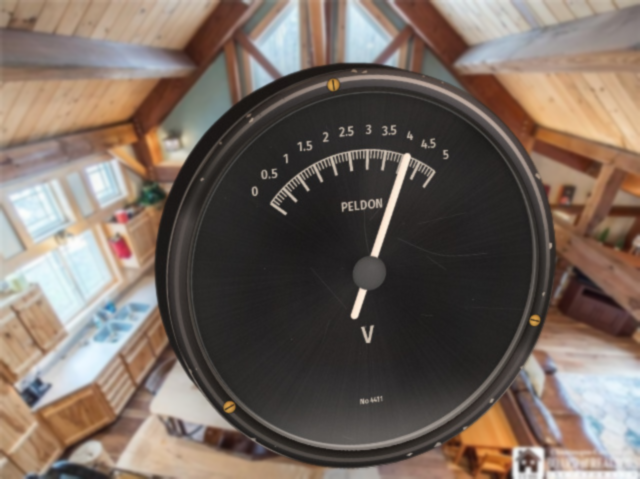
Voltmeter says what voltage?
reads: 4 V
